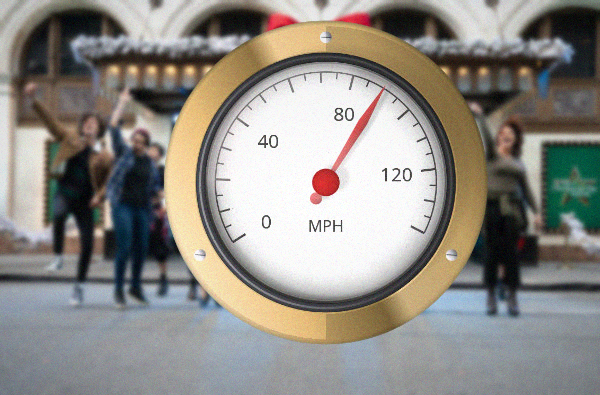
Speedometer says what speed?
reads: 90 mph
